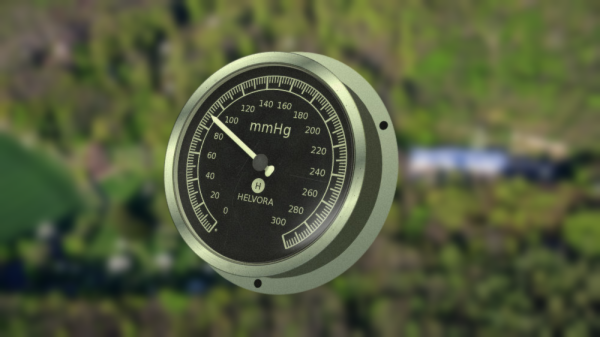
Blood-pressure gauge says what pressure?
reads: 90 mmHg
